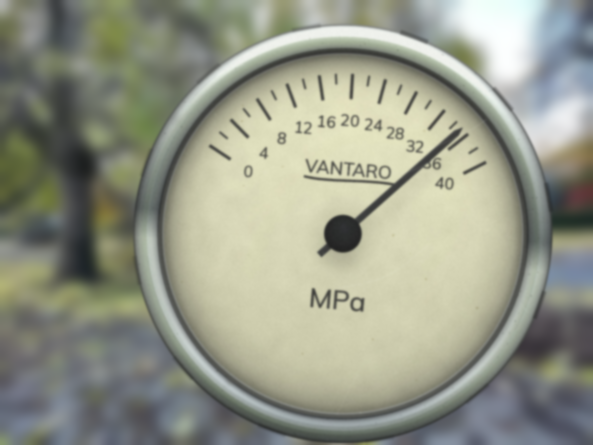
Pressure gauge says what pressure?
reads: 35 MPa
